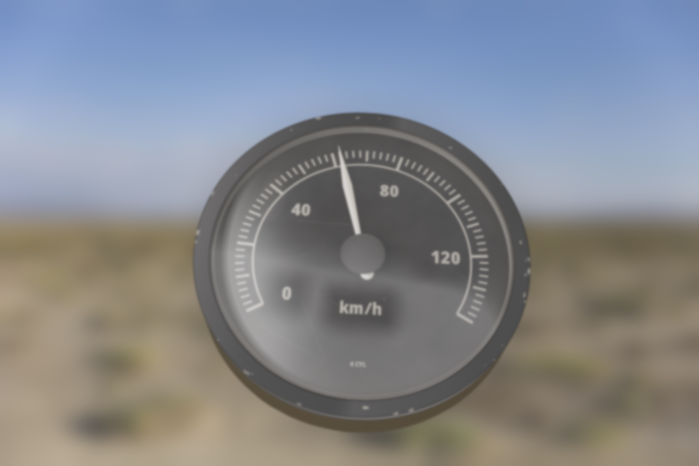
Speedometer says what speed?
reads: 62 km/h
